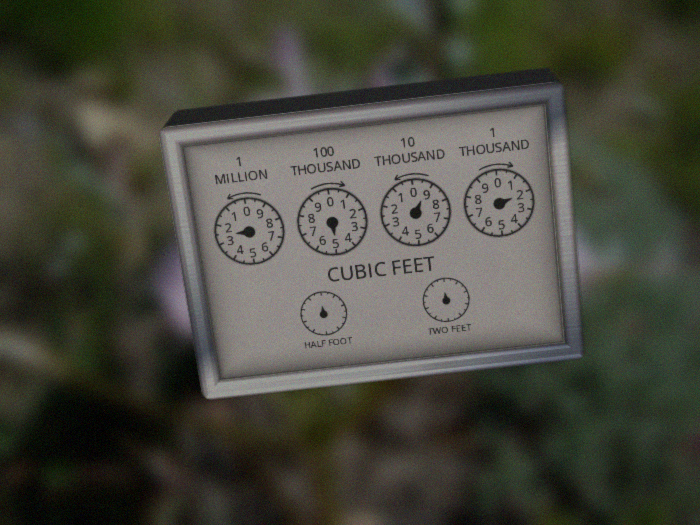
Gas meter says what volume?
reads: 249200 ft³
